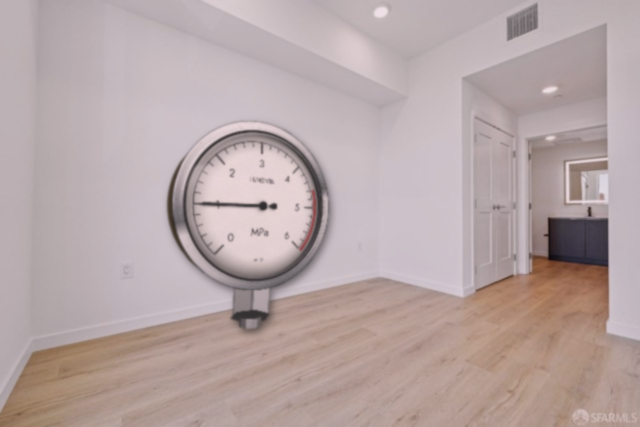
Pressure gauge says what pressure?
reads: 1 MPa
